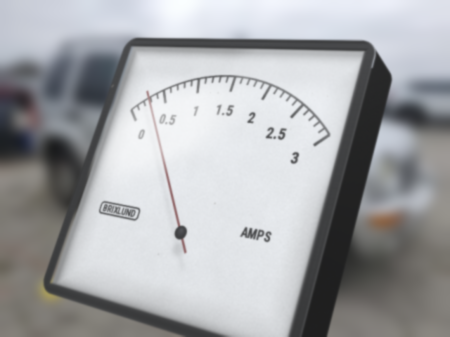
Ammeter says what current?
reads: 0.3 A
